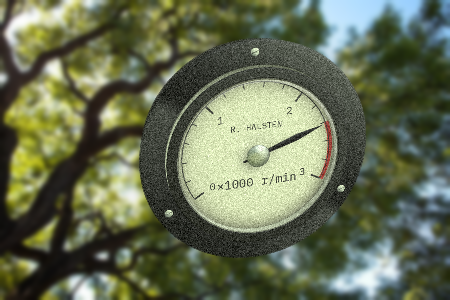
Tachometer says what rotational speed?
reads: 2400 rpm
